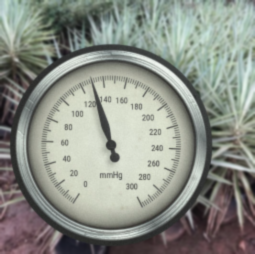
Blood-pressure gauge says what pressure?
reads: 130 mmHg
